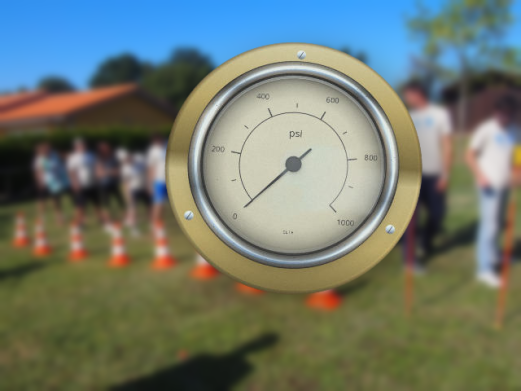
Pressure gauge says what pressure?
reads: 0 psi
